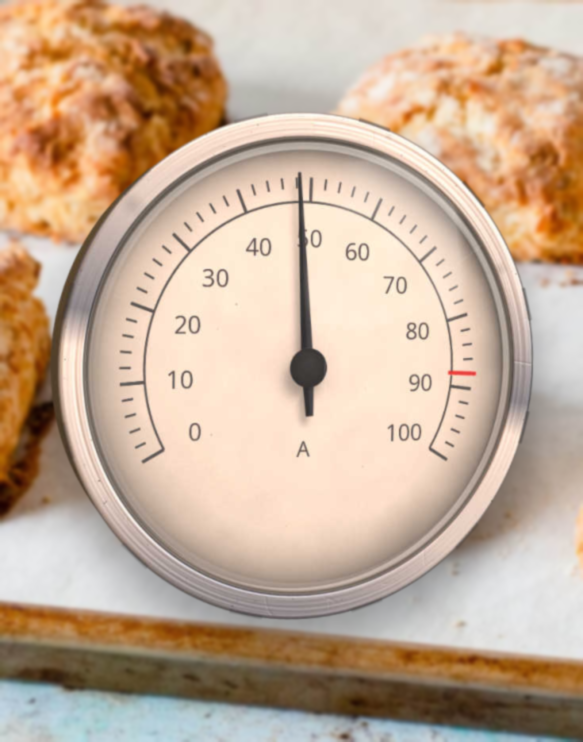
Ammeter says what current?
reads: 48 A
